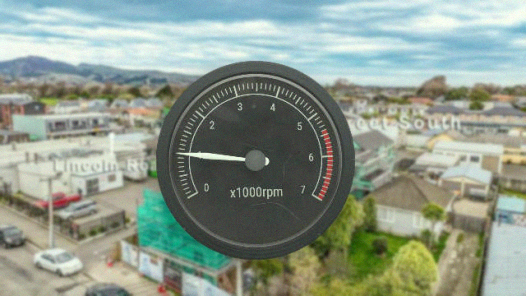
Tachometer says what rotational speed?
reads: 1000 rpm
